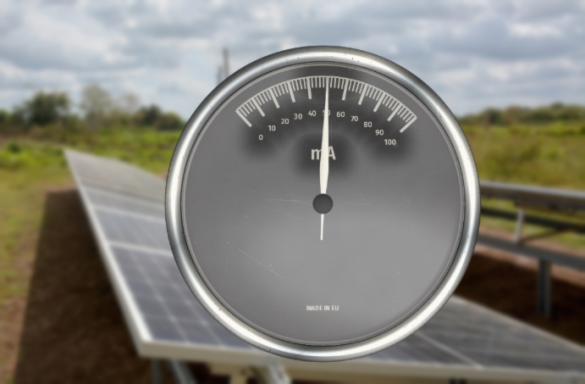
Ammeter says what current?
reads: 50 mA
